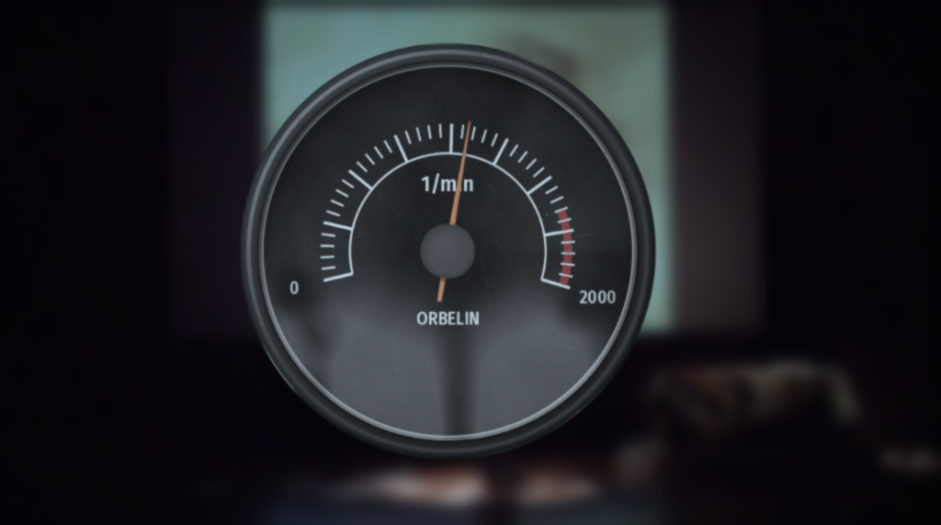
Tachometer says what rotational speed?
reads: 1075 rpm
